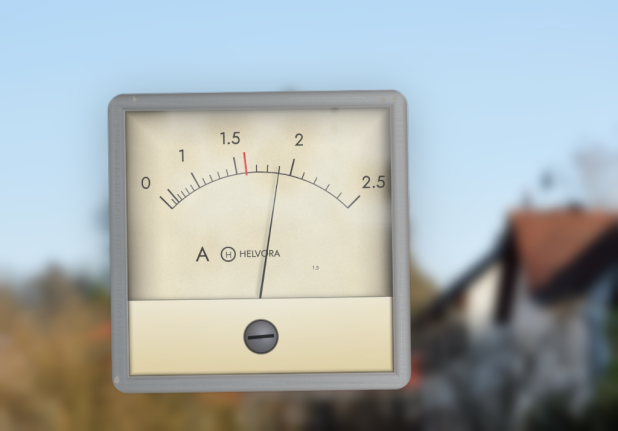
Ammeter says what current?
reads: 1.9 A
